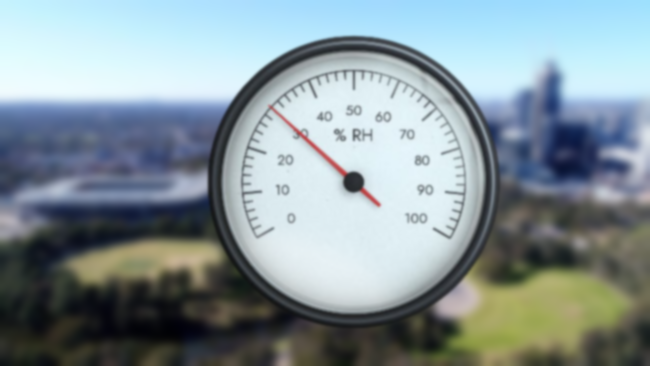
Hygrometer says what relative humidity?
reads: 30 %
